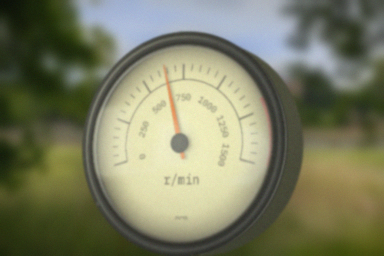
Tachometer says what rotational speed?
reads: 650 rpm
